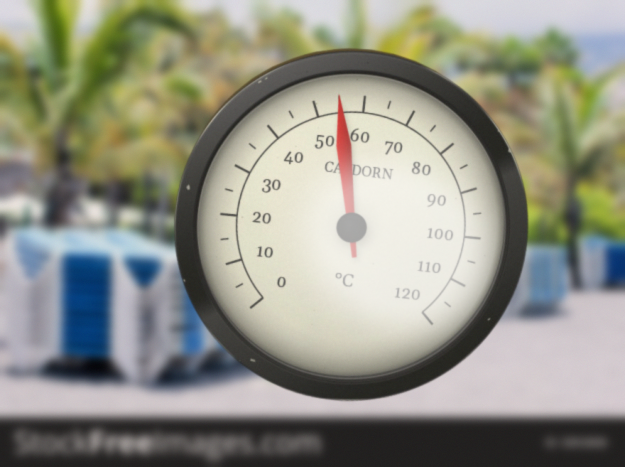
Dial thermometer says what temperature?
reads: 55 °C
